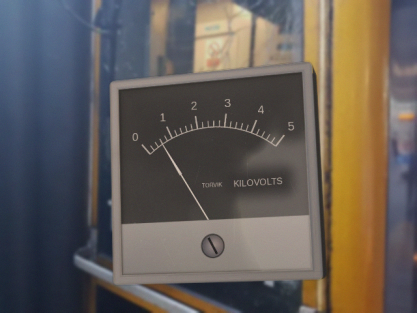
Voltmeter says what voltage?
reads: 0.6 kV
